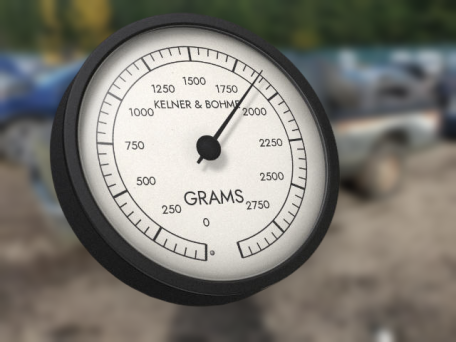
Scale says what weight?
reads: 1875 g
